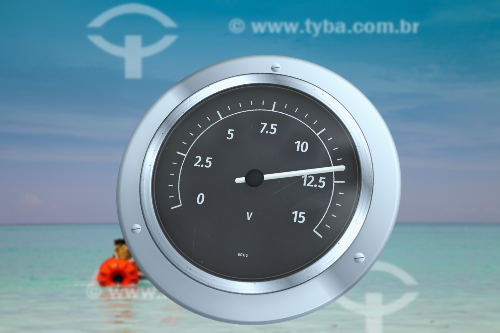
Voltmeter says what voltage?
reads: 12 V
